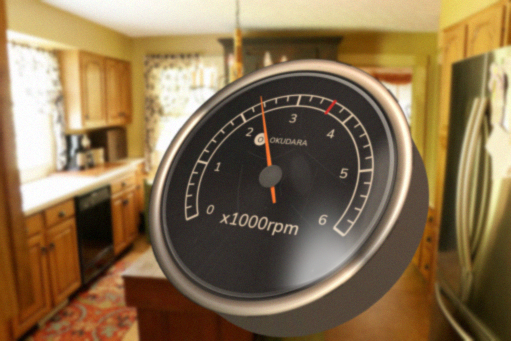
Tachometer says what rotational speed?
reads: 2400 rpm
